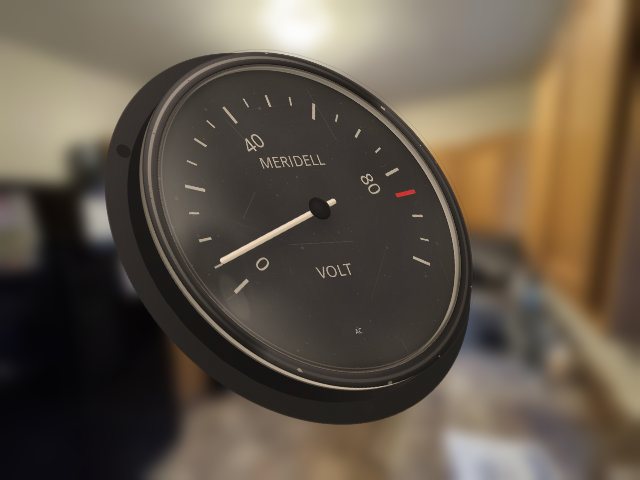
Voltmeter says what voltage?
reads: 5 V
